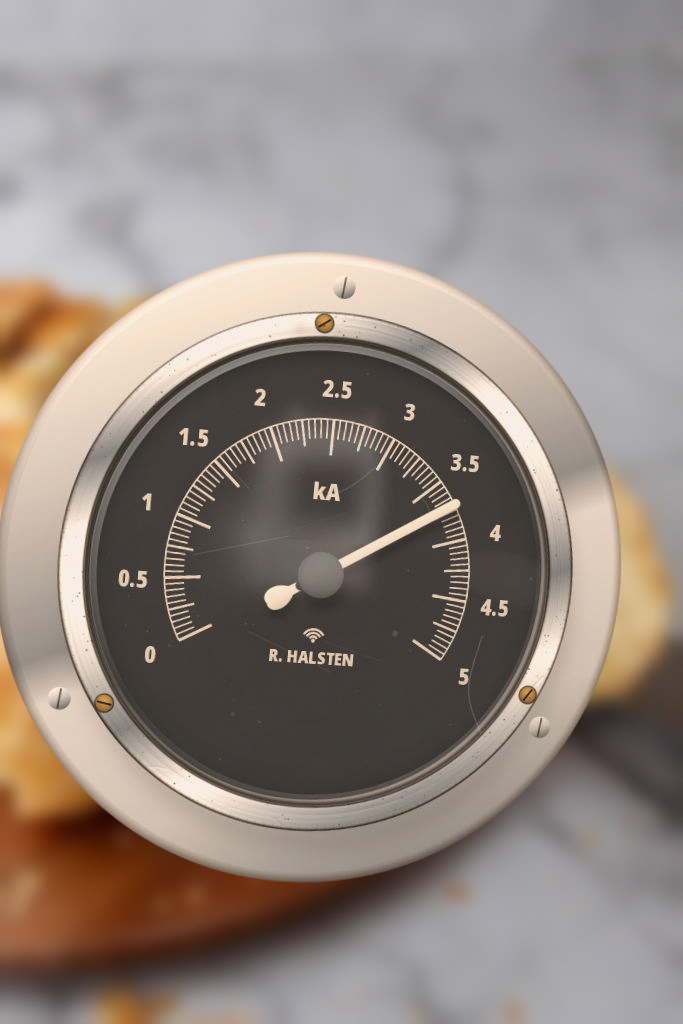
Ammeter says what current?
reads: 3.7 kA
